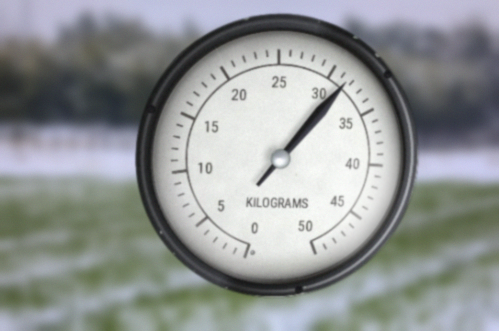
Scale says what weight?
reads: 31.5 kg
